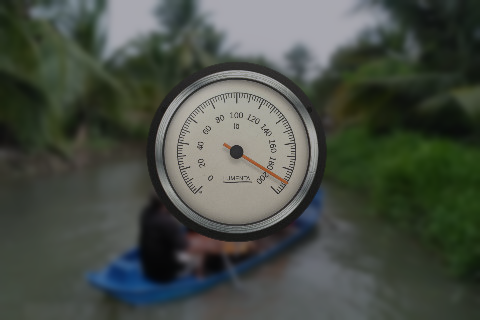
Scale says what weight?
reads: 190 lb
